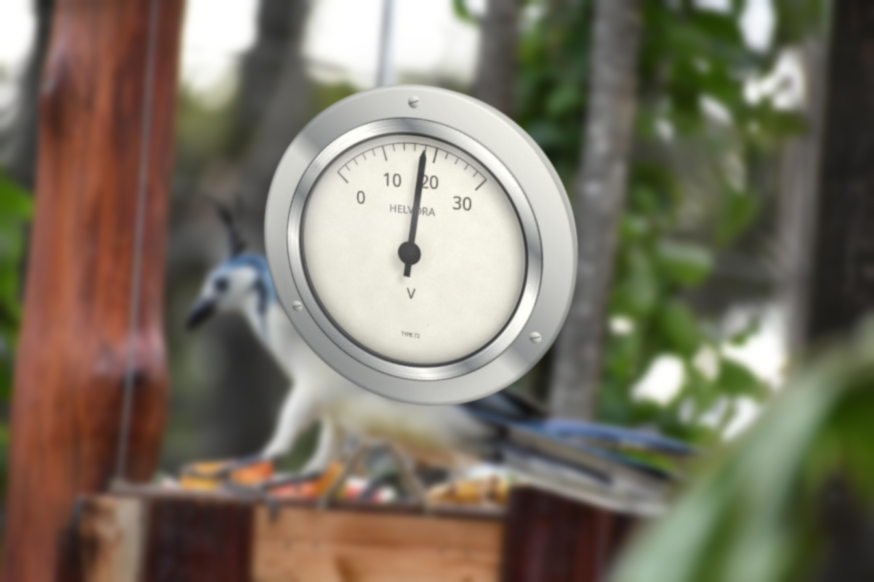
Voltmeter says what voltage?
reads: 18 V
